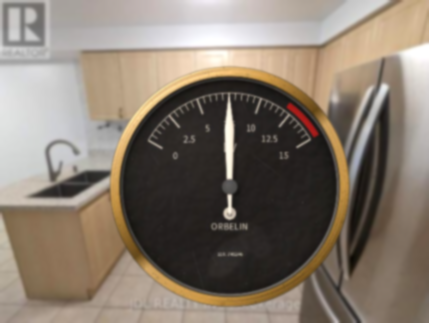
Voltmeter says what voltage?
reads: 7.5 kV
